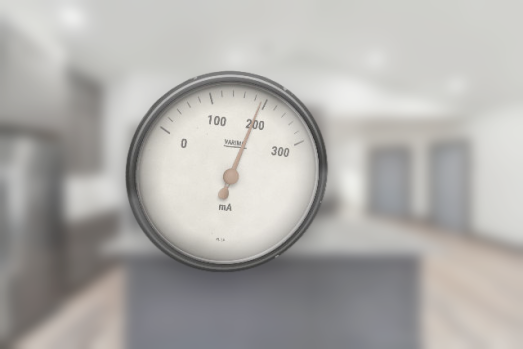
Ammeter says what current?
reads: 190 mA
